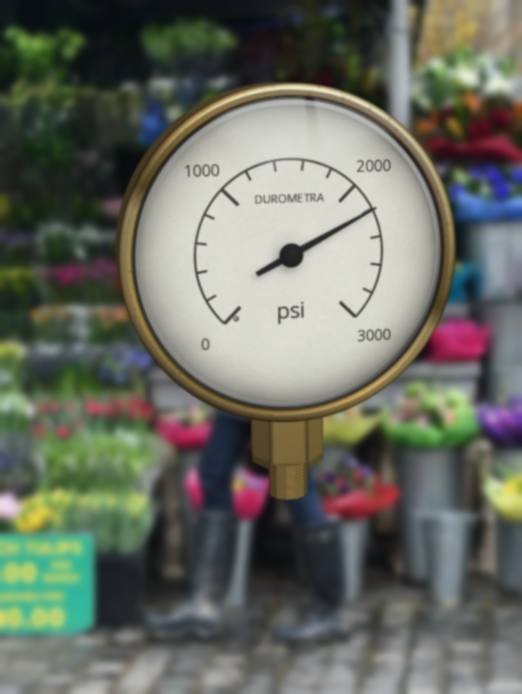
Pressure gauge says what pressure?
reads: 2200 psi
